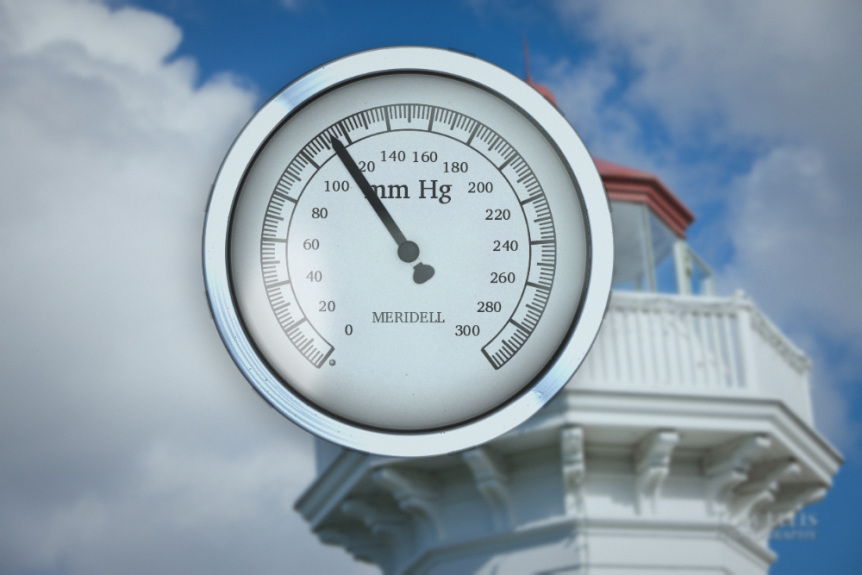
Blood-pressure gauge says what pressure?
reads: 114 mmHg
